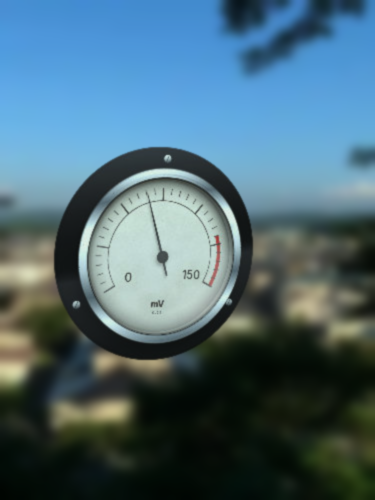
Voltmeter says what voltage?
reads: 65 mV
